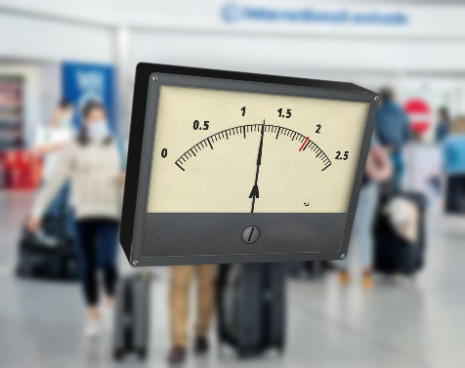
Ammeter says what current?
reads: 1.25 A
